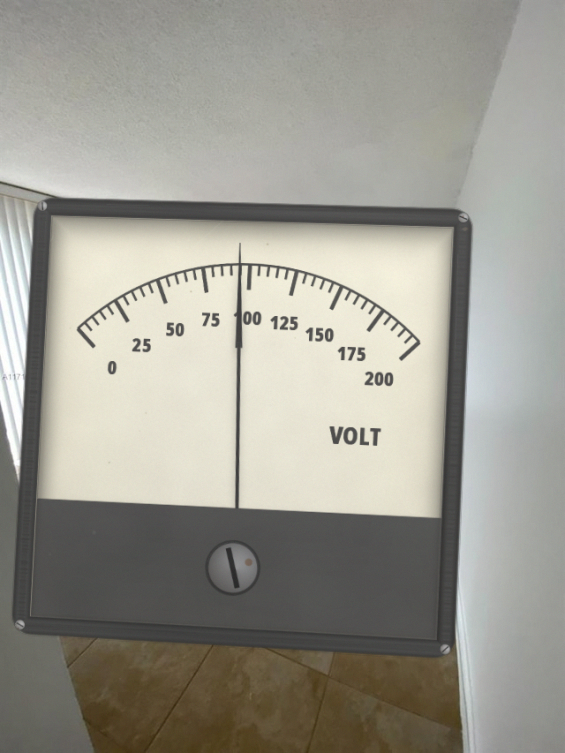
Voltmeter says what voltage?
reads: 95 V
